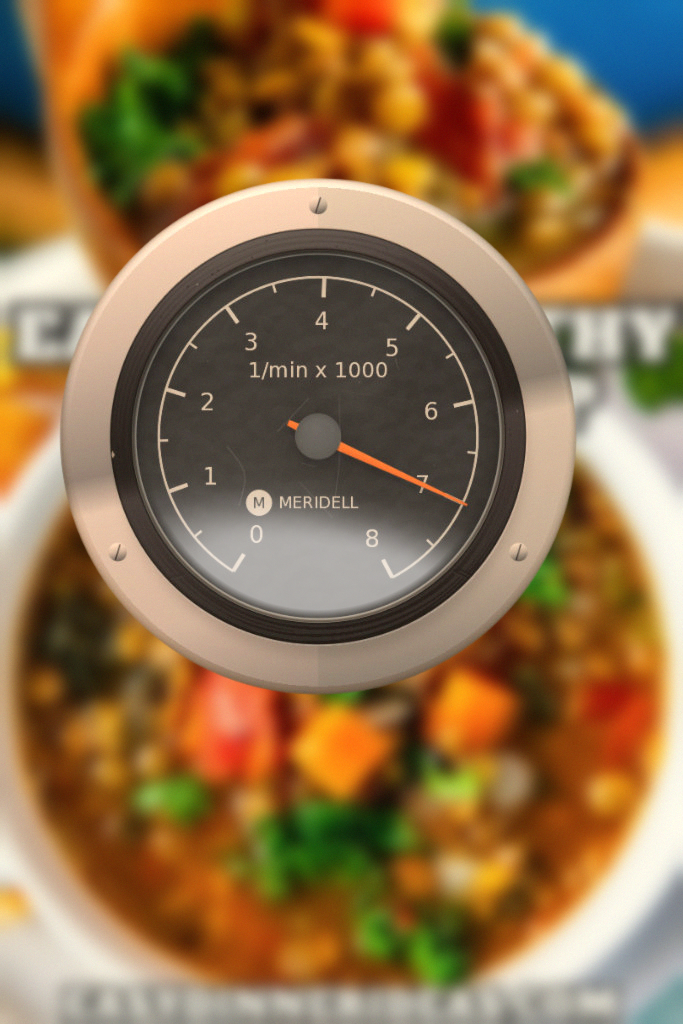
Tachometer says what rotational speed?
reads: 7000 rpm
